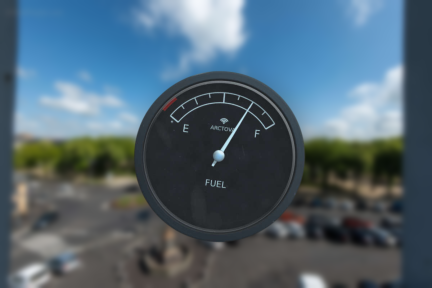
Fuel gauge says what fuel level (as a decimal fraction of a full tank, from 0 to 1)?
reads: 0.75
